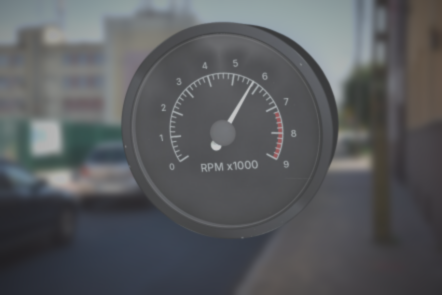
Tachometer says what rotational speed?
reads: 5800 rpm
